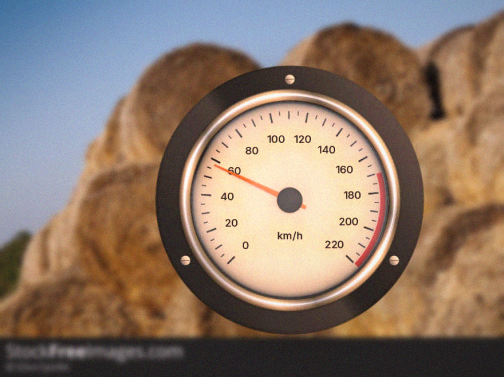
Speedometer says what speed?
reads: 57.5 km/h
